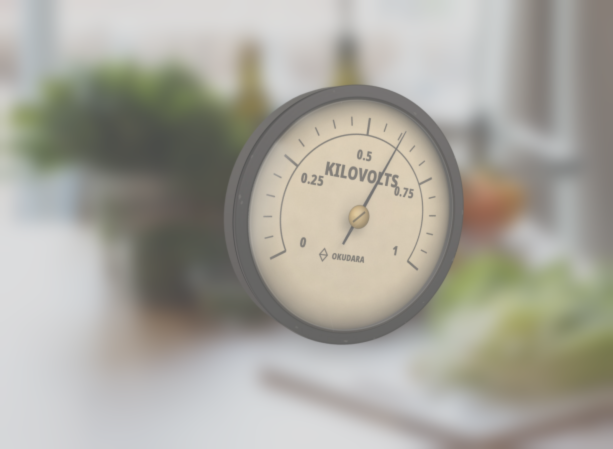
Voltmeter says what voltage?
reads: 0.6 kV
